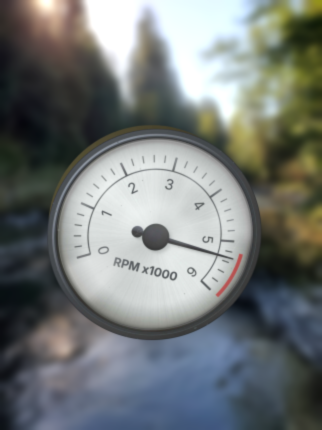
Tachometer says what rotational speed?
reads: 5300 rpm
